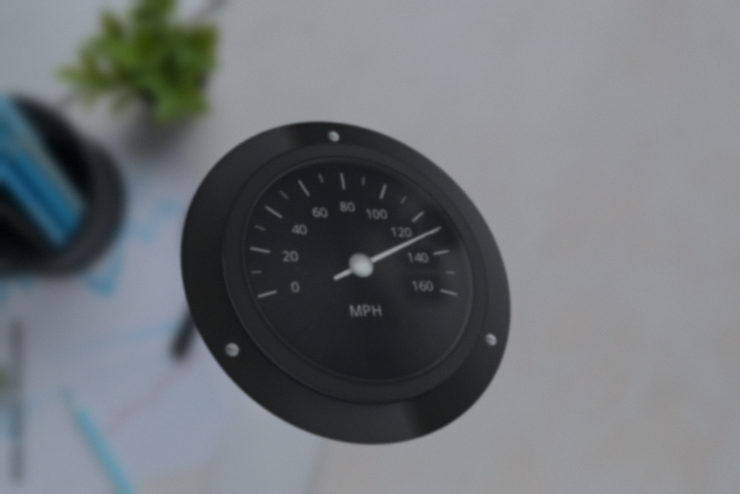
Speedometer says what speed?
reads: 130 mph
